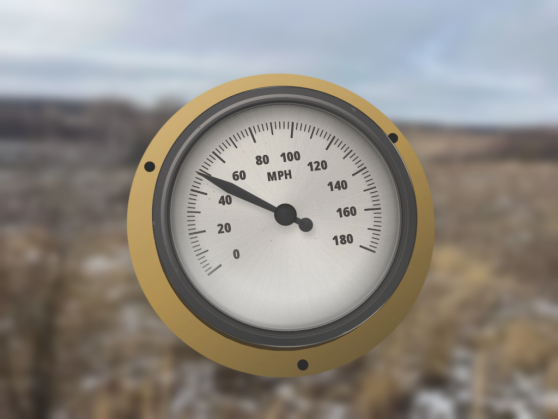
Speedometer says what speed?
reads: 48 mph
